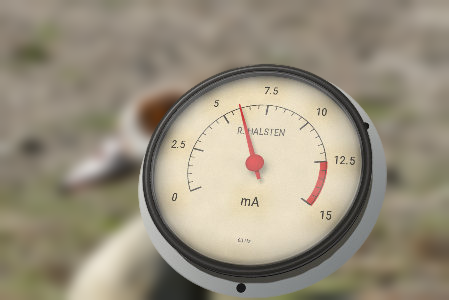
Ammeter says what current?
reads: 6 mA
